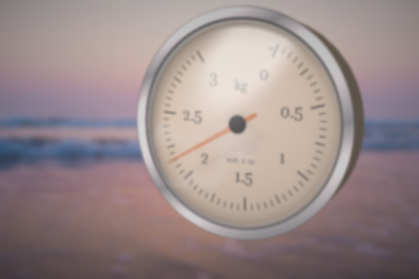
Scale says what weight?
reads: 2.15 kg
